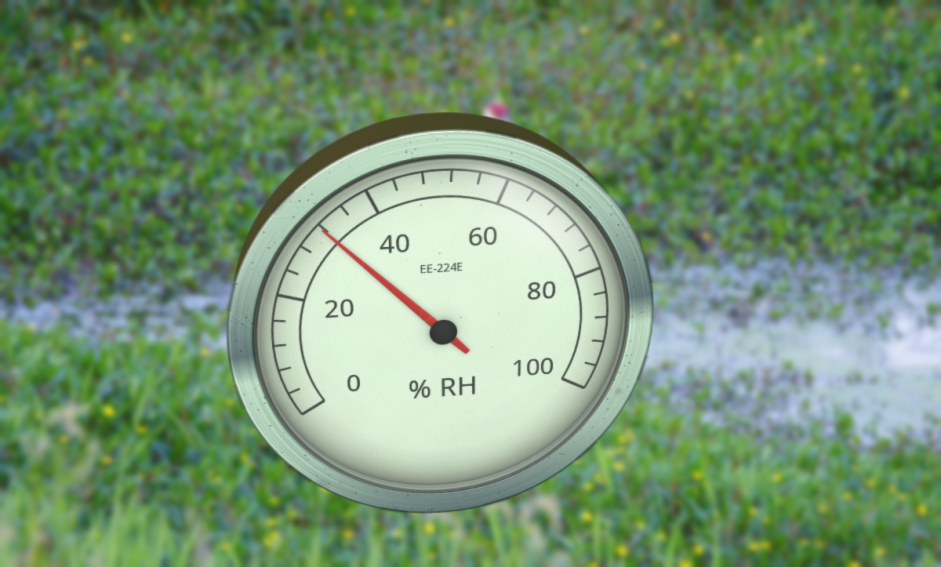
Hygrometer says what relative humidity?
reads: 32 %
